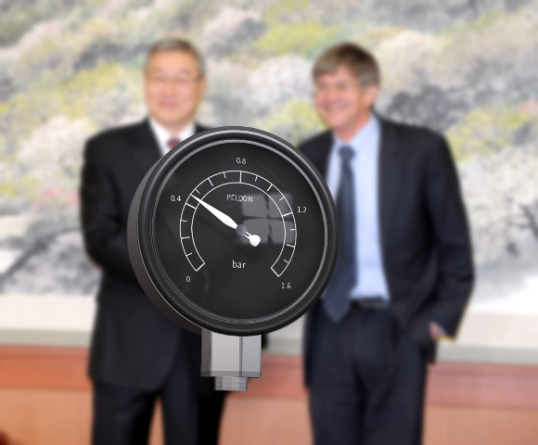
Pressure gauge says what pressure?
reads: 0.45 bar
